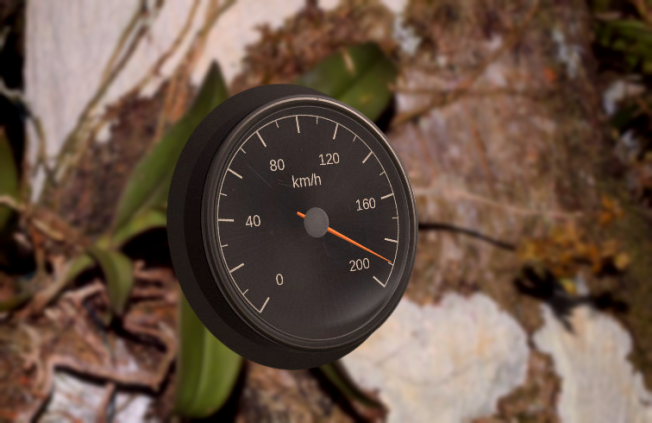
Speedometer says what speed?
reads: 190 km/h
